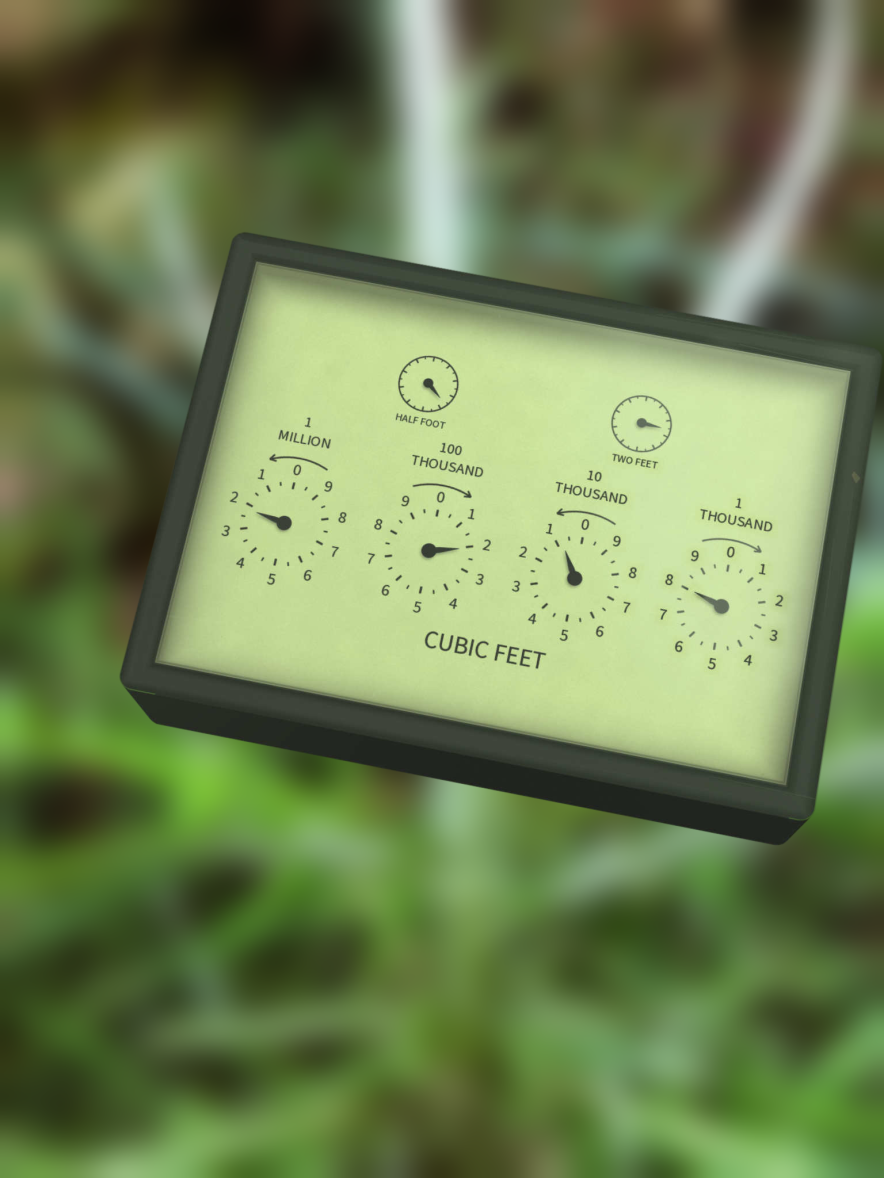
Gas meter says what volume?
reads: 220800 ft³
